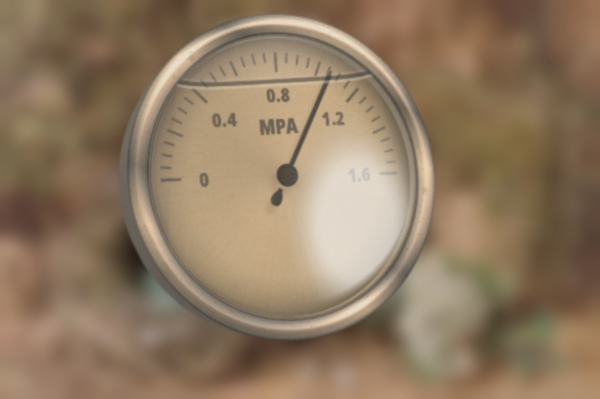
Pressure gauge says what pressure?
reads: 1.05 MPa
